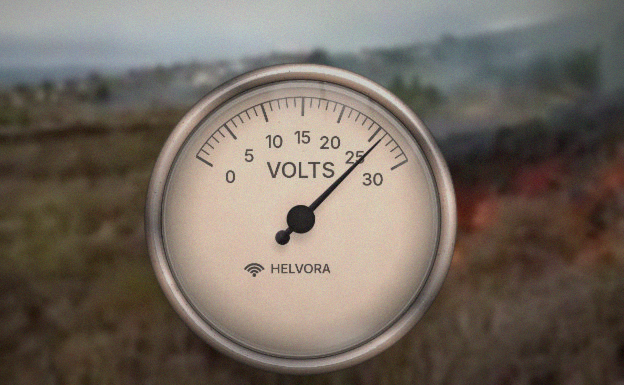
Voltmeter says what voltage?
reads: 26 V
